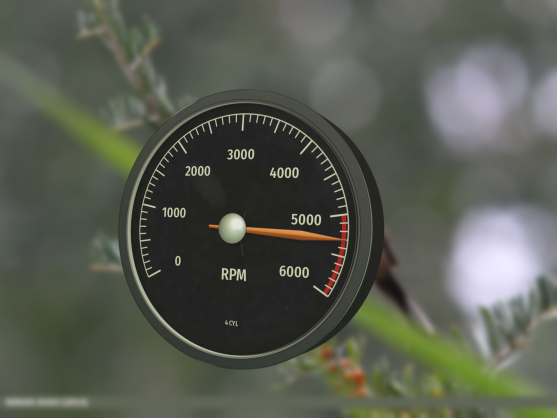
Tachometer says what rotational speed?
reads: 5300 rpm
